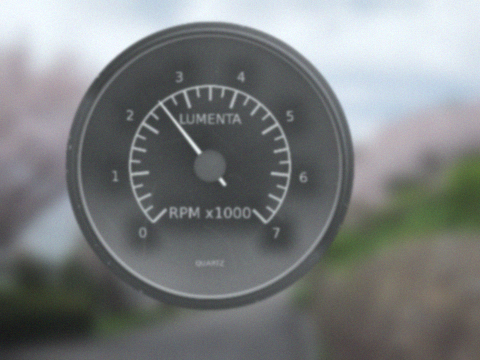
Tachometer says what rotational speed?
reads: 2500 rpm
